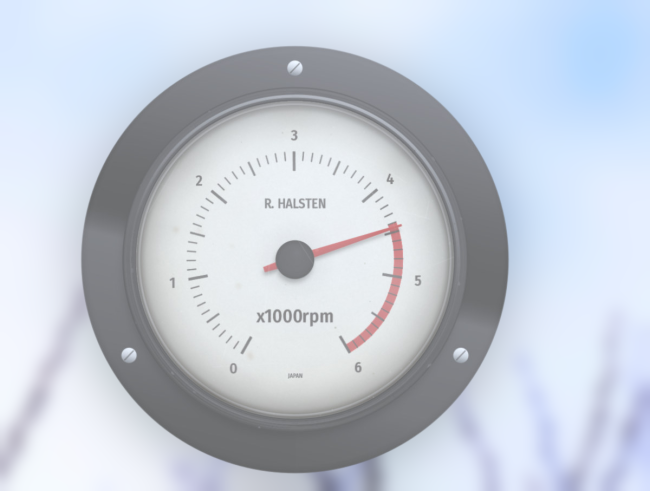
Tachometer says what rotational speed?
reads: 4450 rpm
